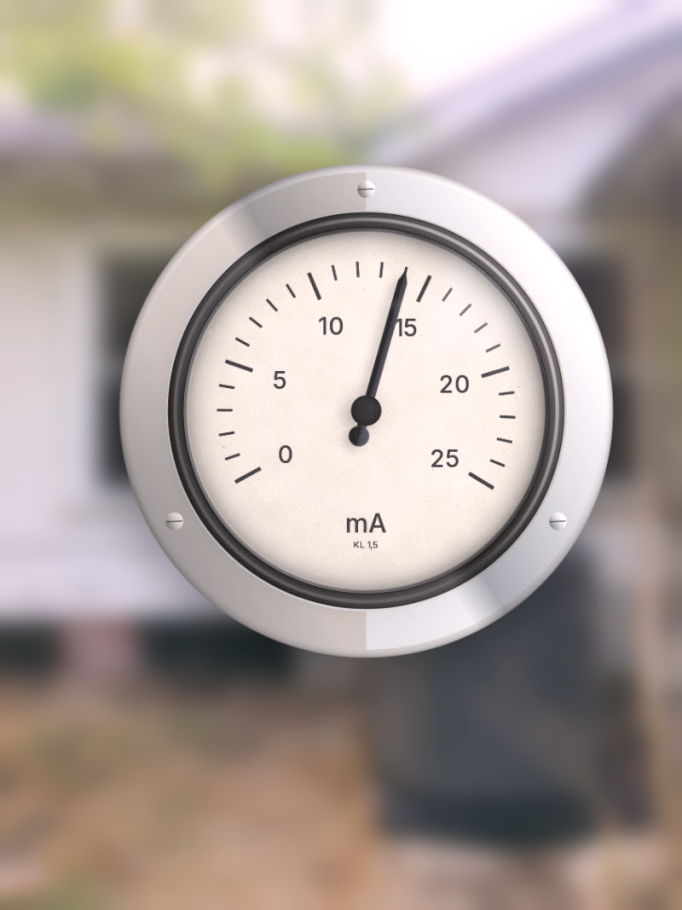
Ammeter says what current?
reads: 14 mA
